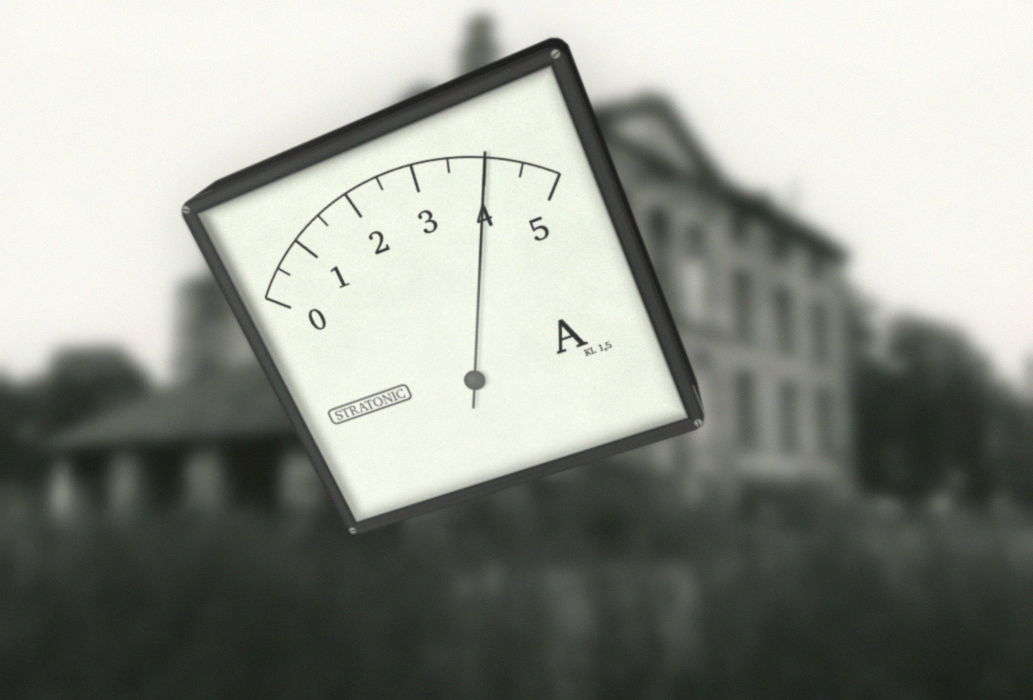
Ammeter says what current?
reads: 4 A
